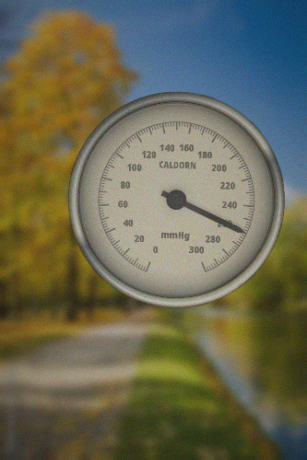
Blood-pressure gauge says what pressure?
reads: 260 mmHg
